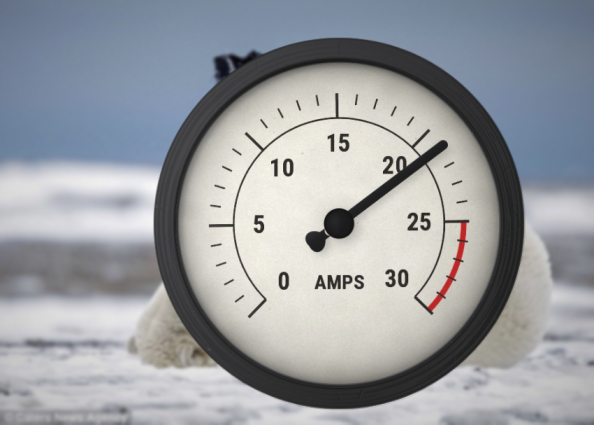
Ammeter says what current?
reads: 21 A
